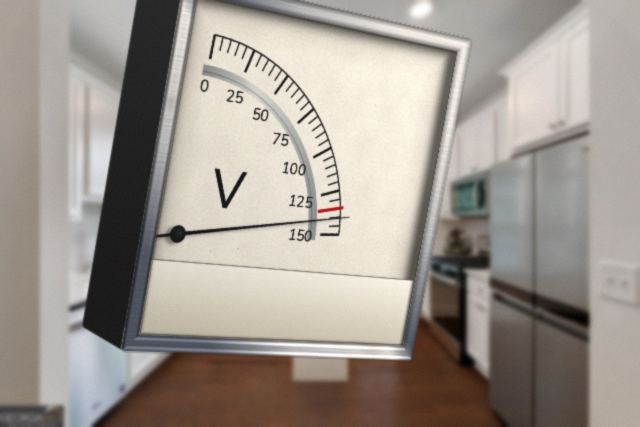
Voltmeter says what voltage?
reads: 140 V
